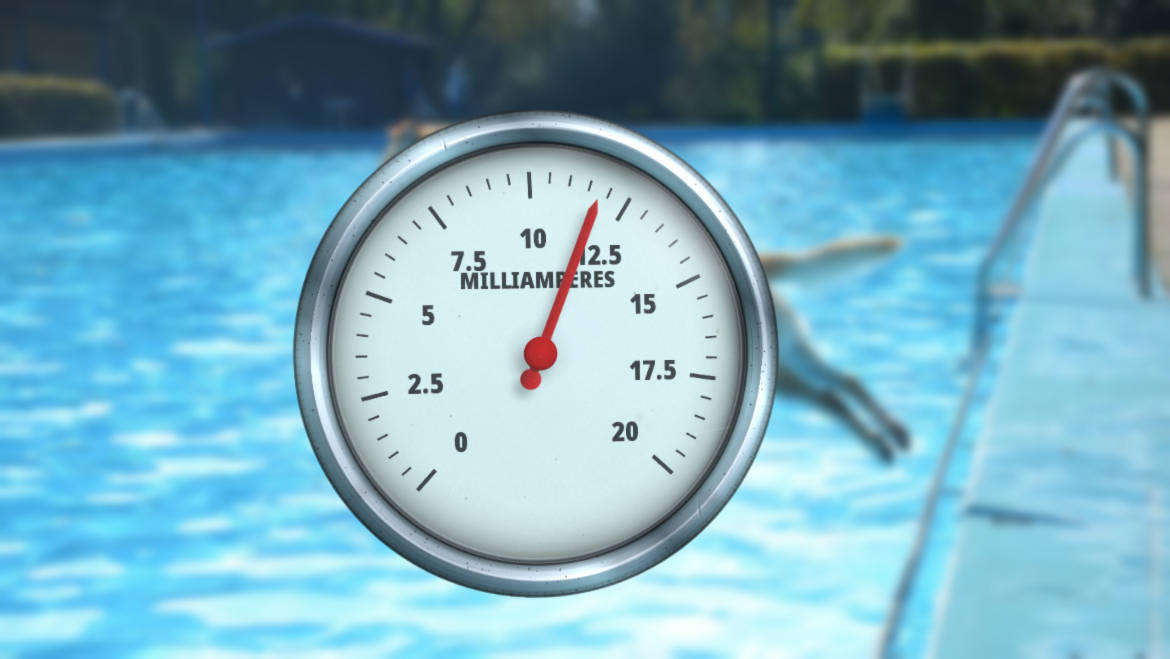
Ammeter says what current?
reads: 11.75 mA
